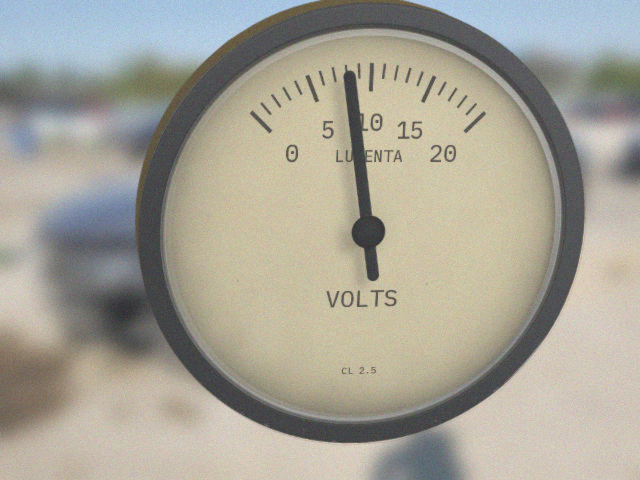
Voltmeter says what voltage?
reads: 8 V
